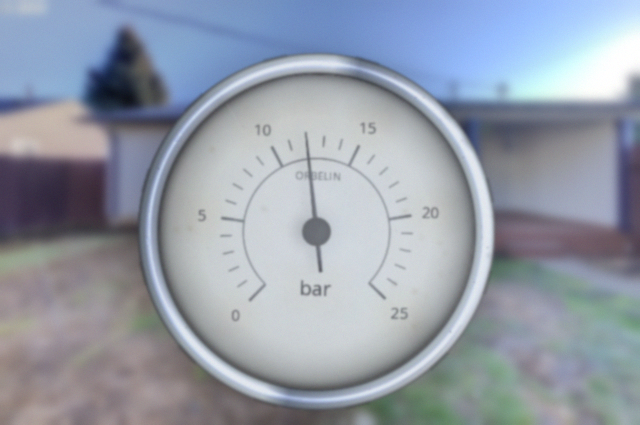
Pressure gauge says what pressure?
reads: 12 bar
